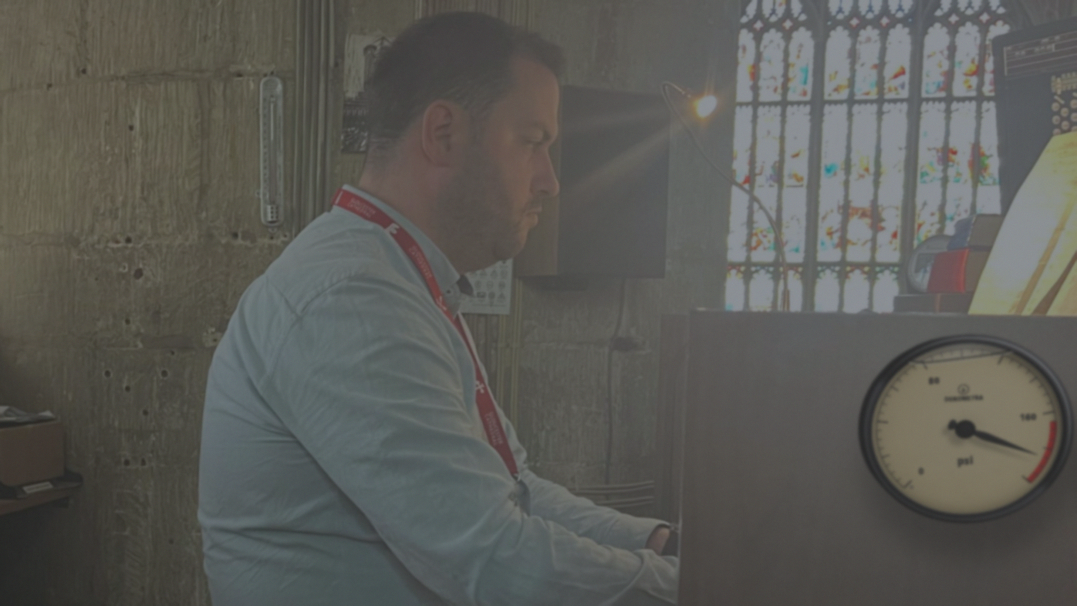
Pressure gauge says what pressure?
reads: 185 psi
